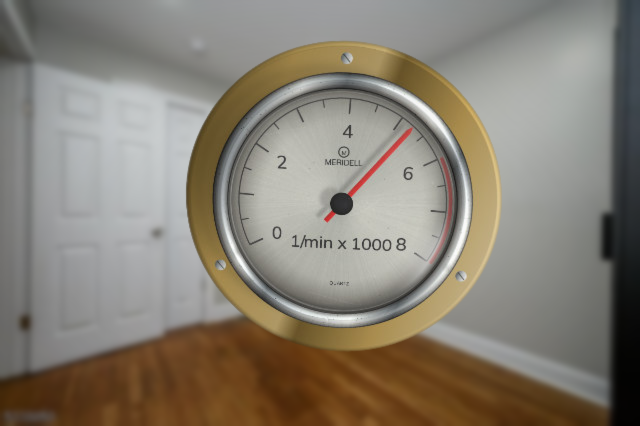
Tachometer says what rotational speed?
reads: 5250 rpm
